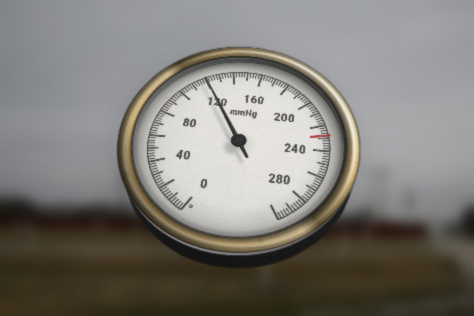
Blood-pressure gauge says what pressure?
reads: 120 mmHg
